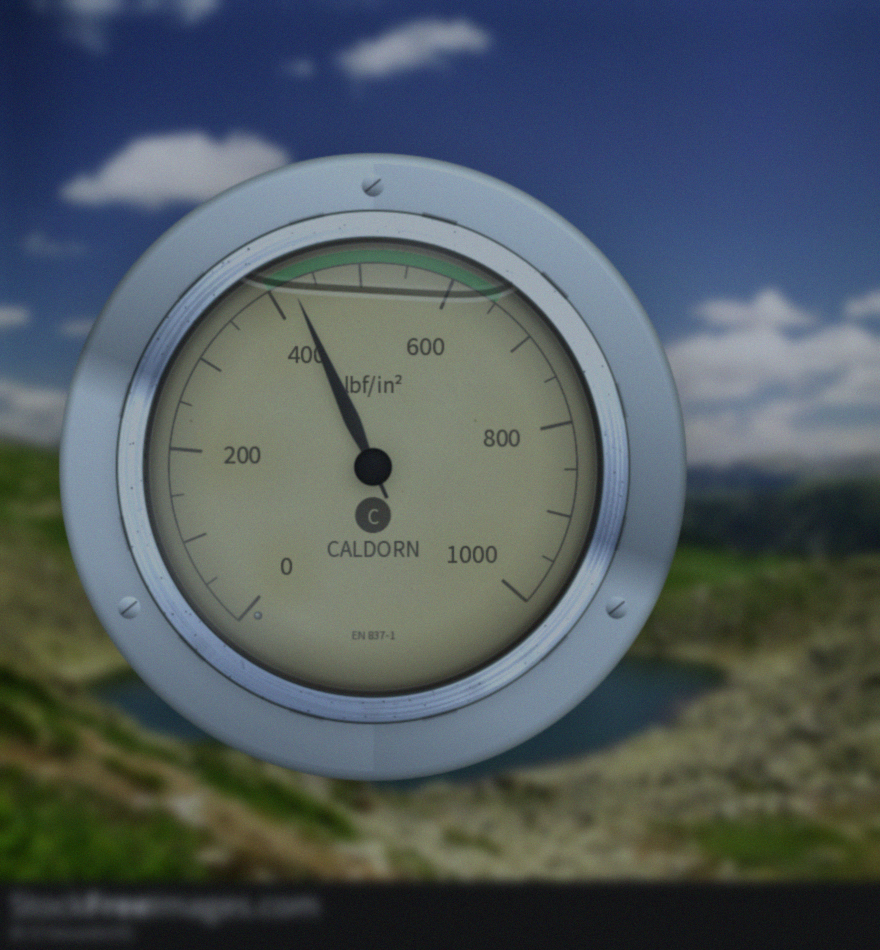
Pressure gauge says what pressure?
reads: 425 psi
